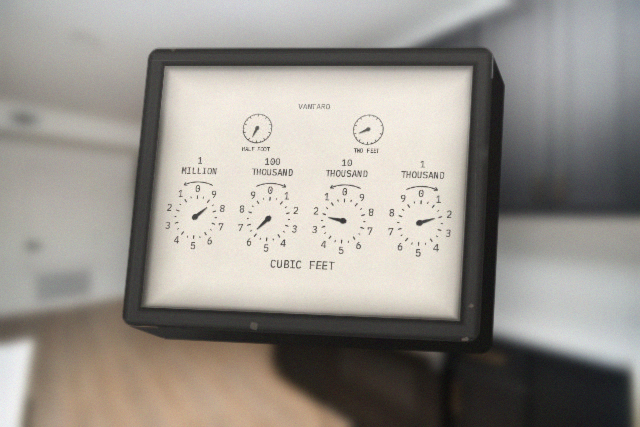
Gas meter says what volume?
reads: 862200 ft³
